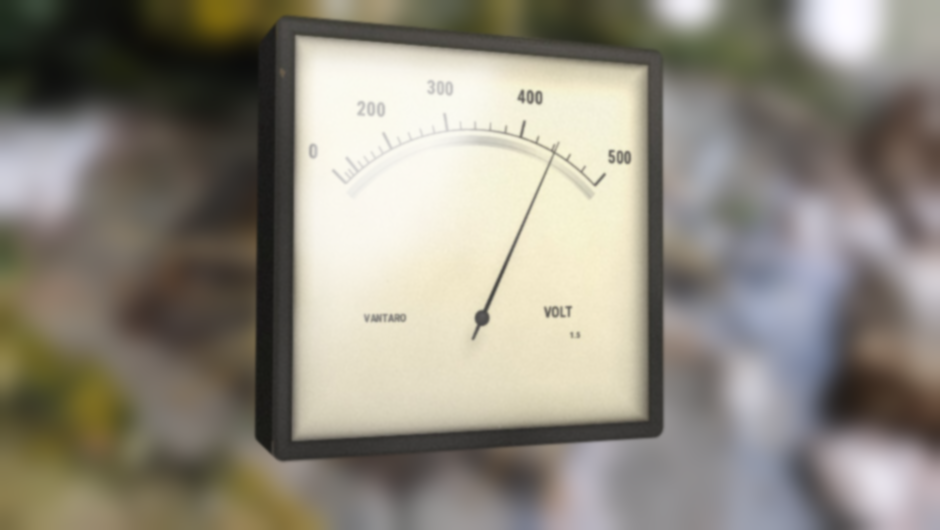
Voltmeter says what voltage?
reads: 440 V
